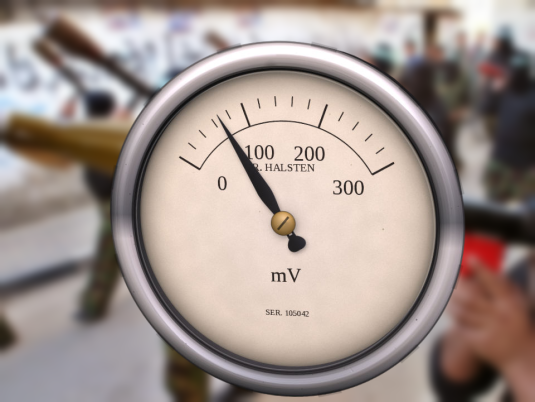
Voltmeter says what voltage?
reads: 70 mV
